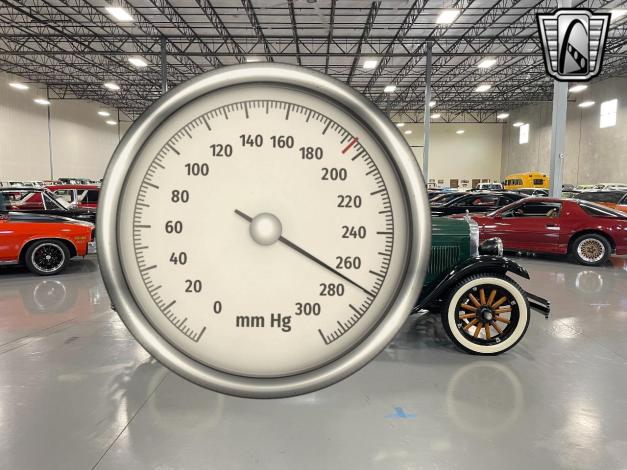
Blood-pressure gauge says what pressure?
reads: 270 mmHg
